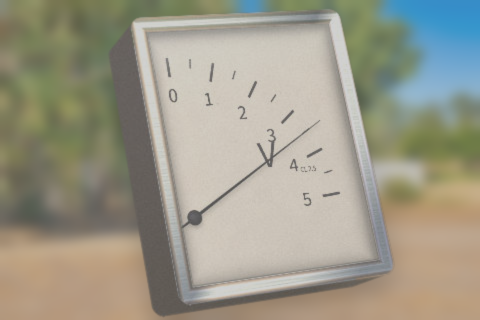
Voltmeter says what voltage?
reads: 3.5 V
